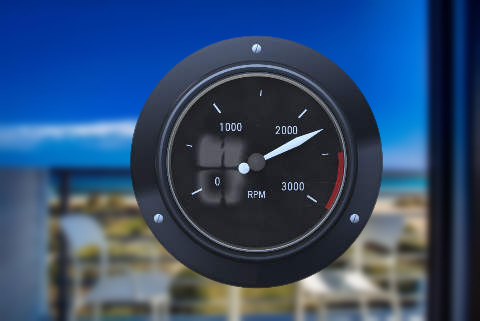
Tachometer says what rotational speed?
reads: 2250 rpm
